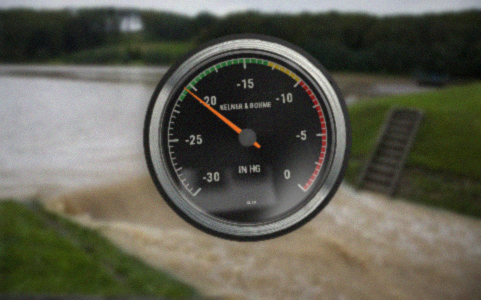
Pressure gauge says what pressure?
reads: -20.5 inHg
